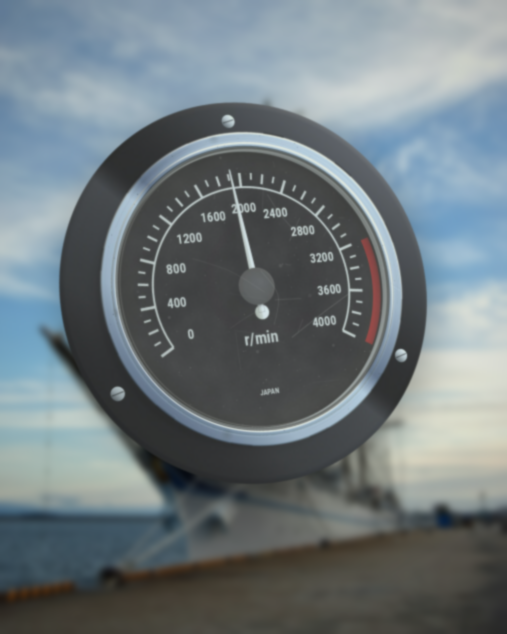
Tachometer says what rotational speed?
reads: 1900 rpm
